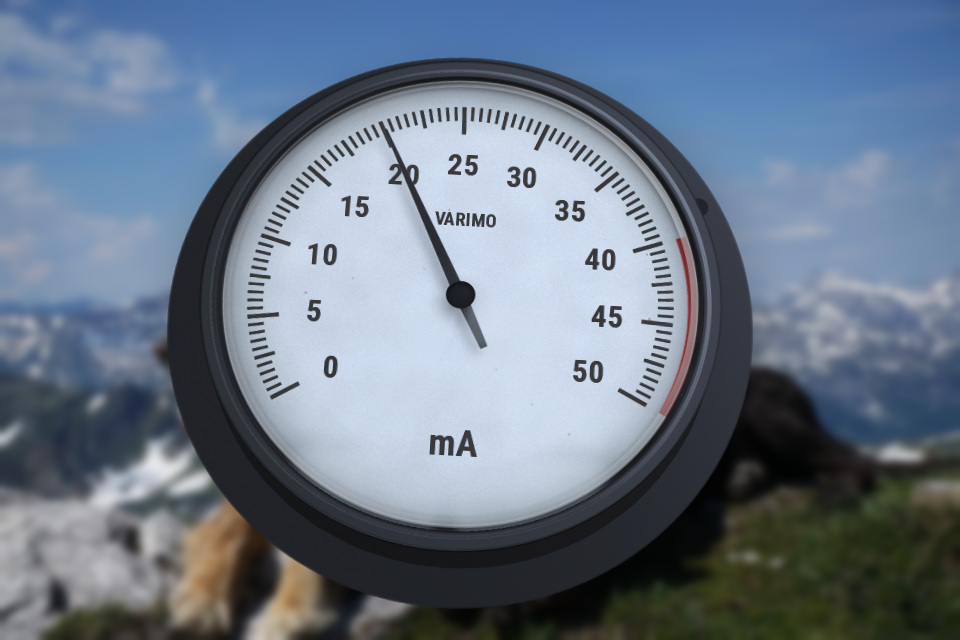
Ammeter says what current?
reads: 20 mA
